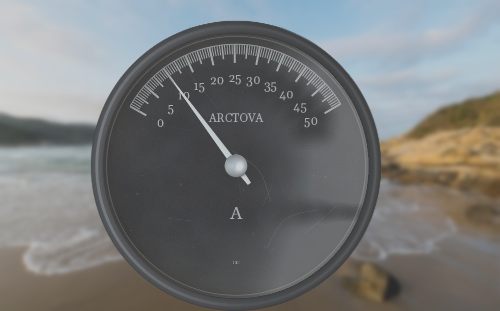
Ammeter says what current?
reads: 10 A
